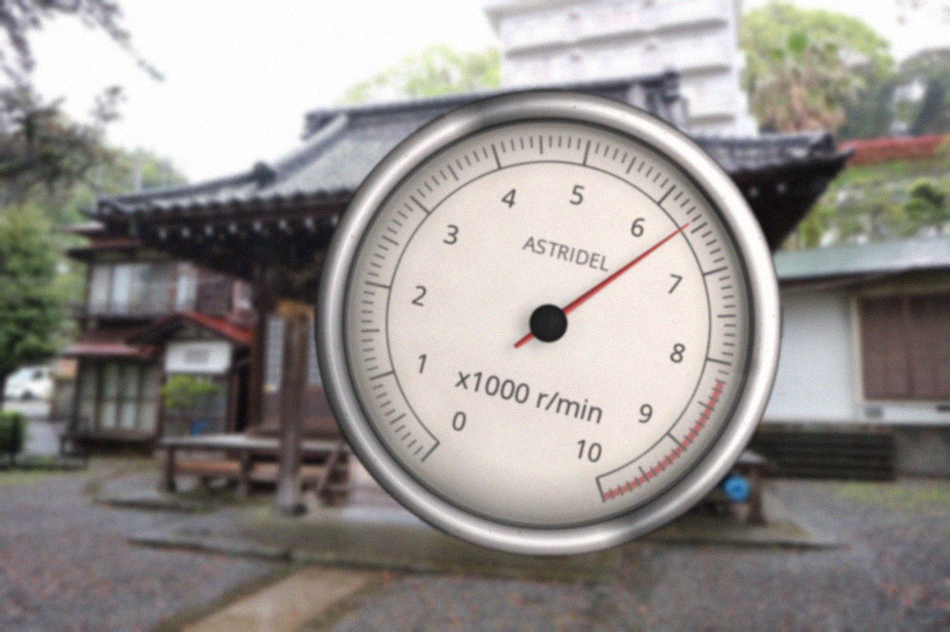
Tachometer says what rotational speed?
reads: 6400 rpm
